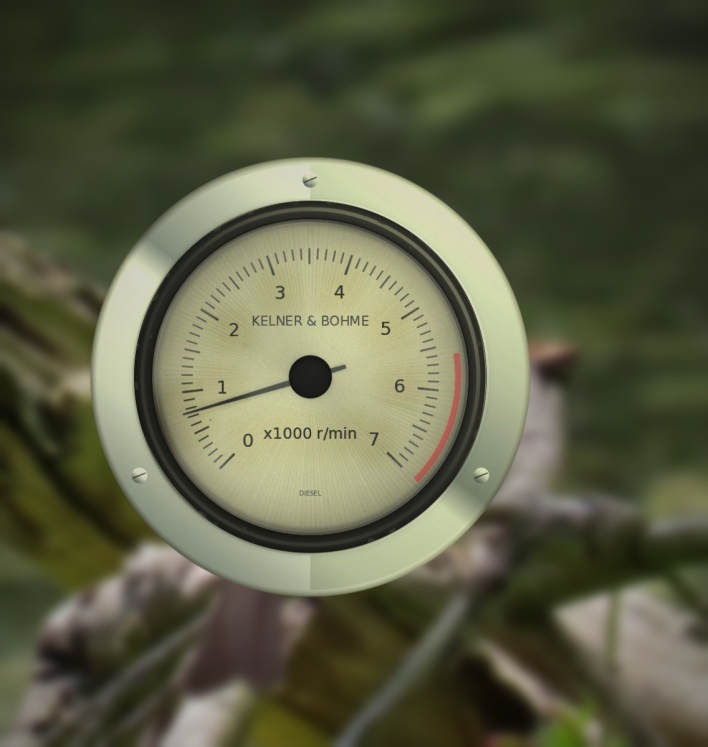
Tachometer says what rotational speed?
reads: 750 rpm
